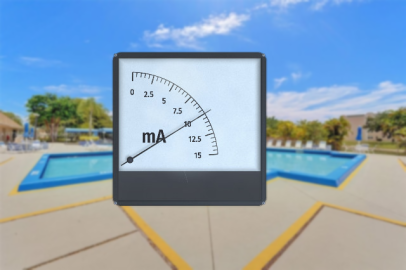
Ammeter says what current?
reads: 10 mA
